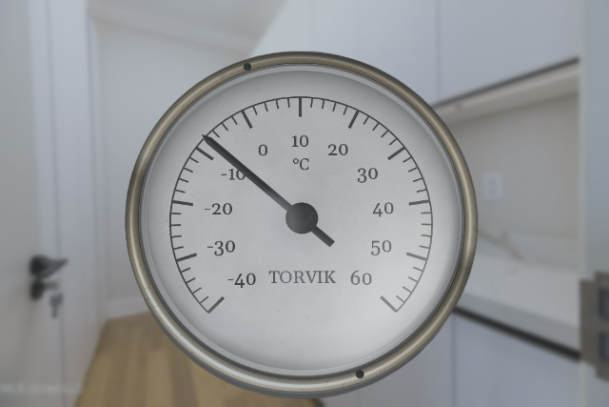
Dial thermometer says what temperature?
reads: -8 °C
